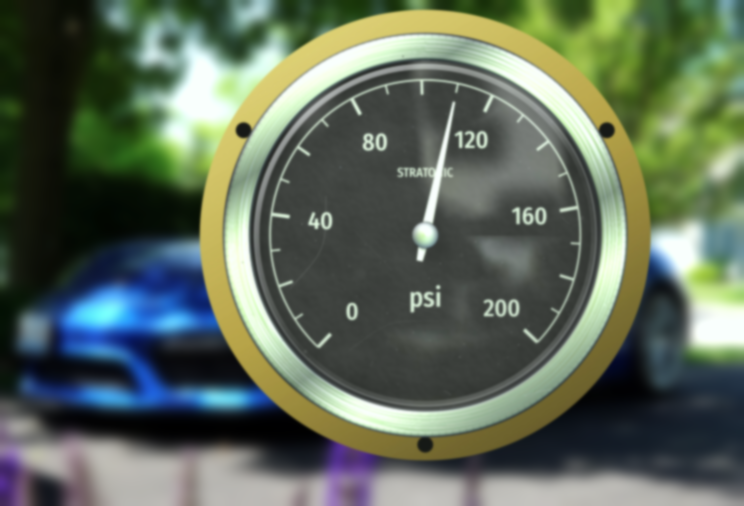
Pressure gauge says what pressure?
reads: 110 psi
